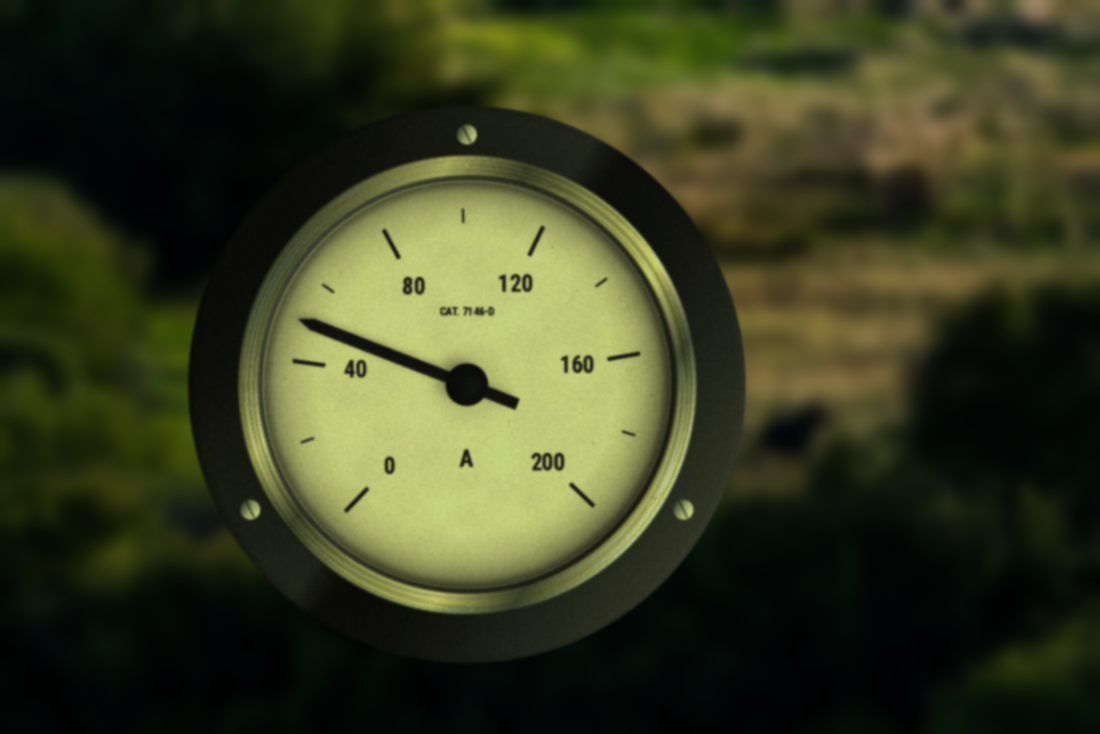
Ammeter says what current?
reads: 50 A
